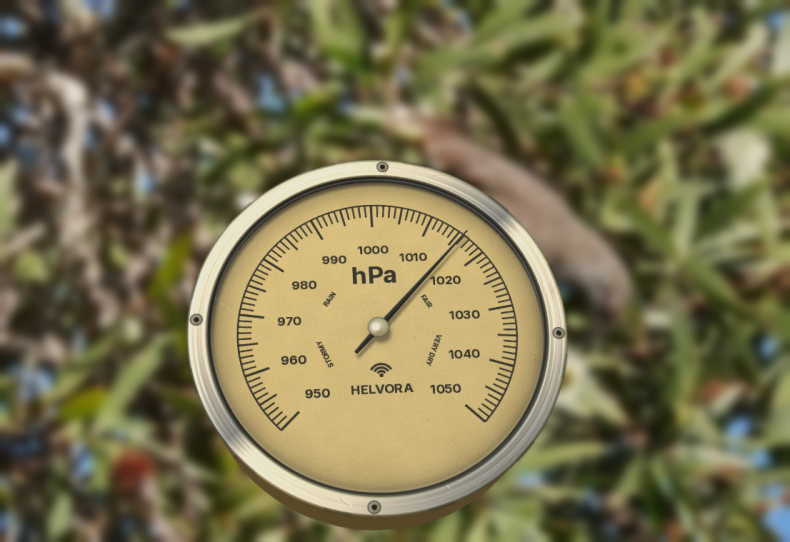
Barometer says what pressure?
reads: 1016 hPa
